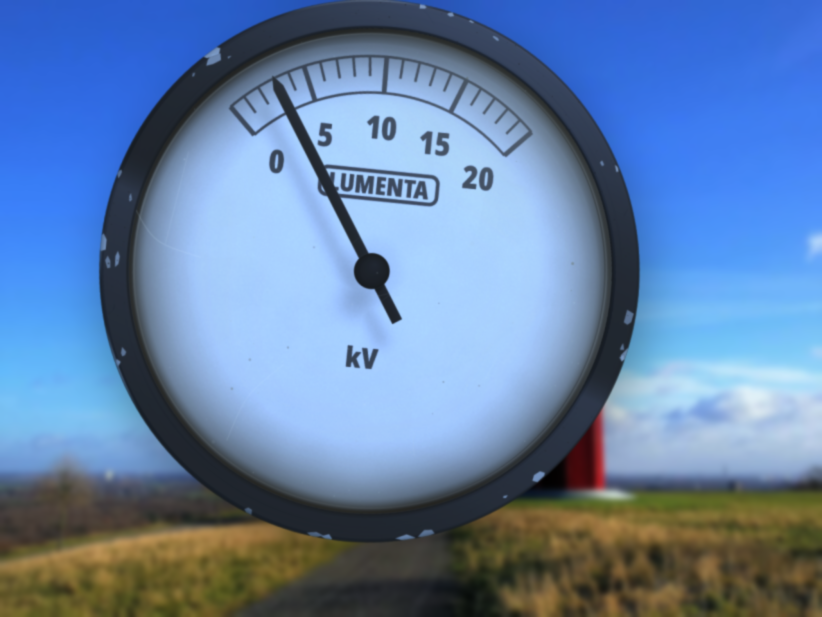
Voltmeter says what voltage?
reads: 3 kV
